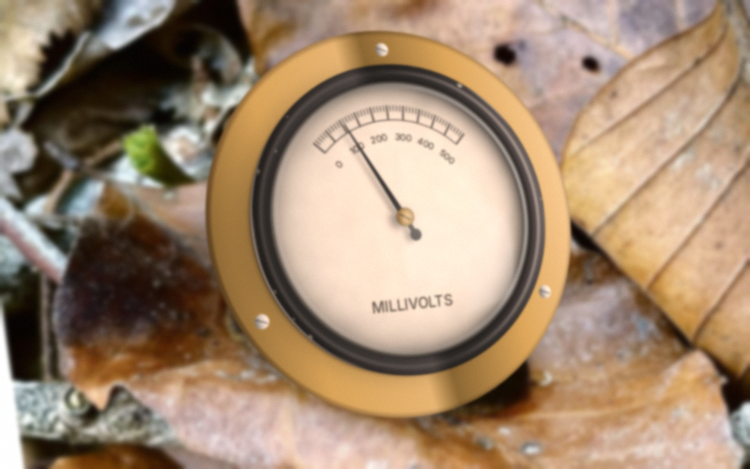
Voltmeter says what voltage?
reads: 100 mV
